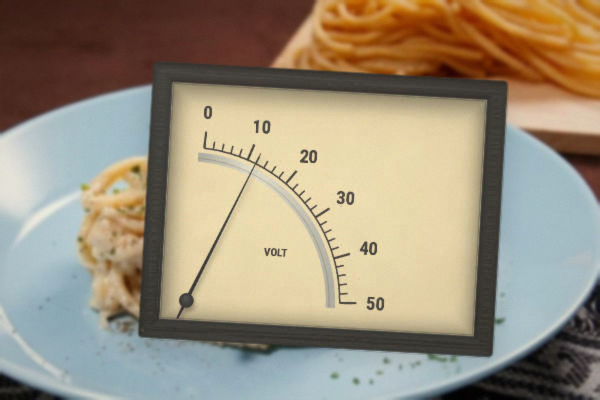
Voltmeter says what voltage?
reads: 12 V
